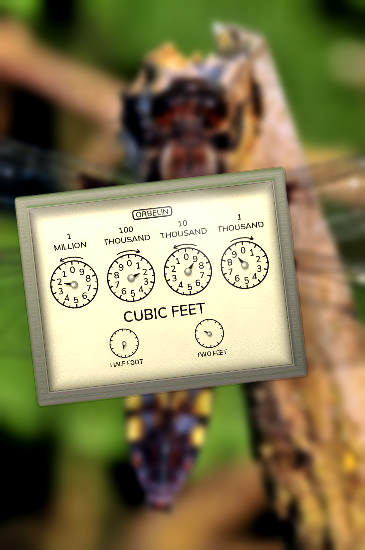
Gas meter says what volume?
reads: 218900 ft³
